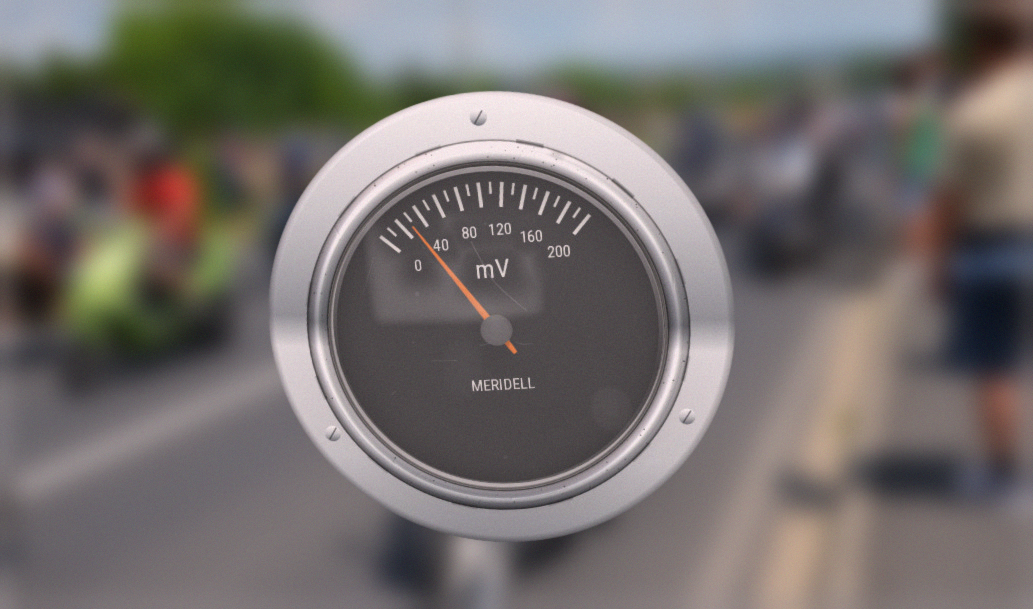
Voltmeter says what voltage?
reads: 30 mV
